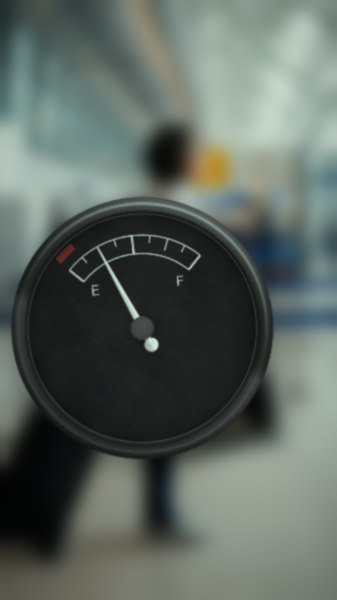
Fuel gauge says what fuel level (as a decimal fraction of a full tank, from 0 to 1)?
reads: 0.25
